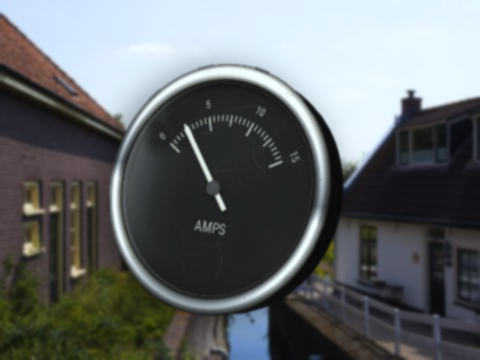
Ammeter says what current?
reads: 2.5 A
